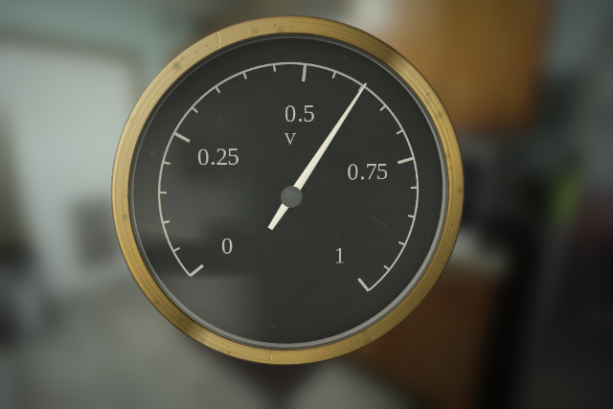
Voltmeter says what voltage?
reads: 0.6 V
